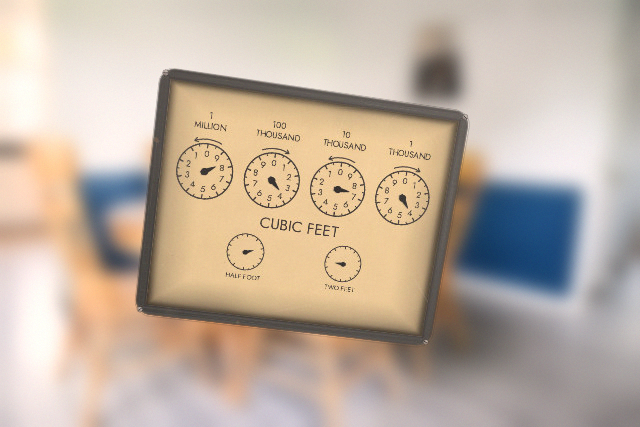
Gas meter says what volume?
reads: 837400 ft³
